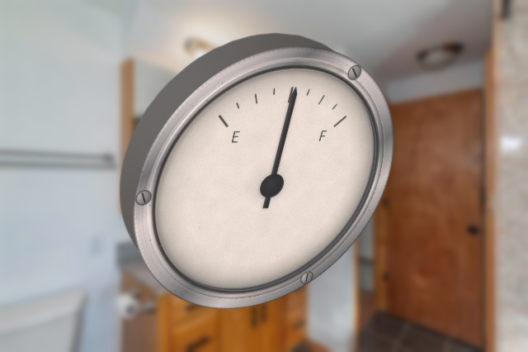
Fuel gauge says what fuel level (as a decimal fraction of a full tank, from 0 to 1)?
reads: 0.5
